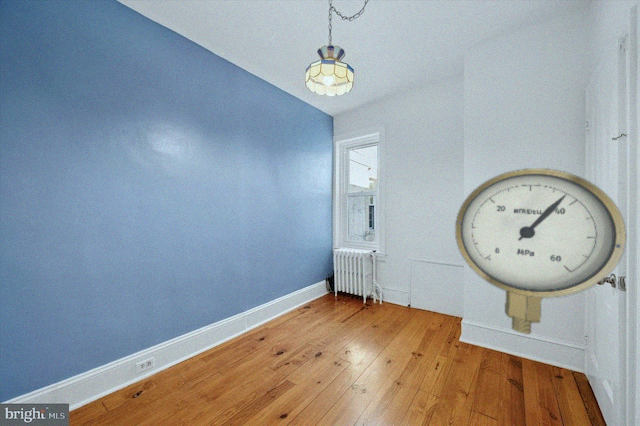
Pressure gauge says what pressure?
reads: 37.5 MPa
